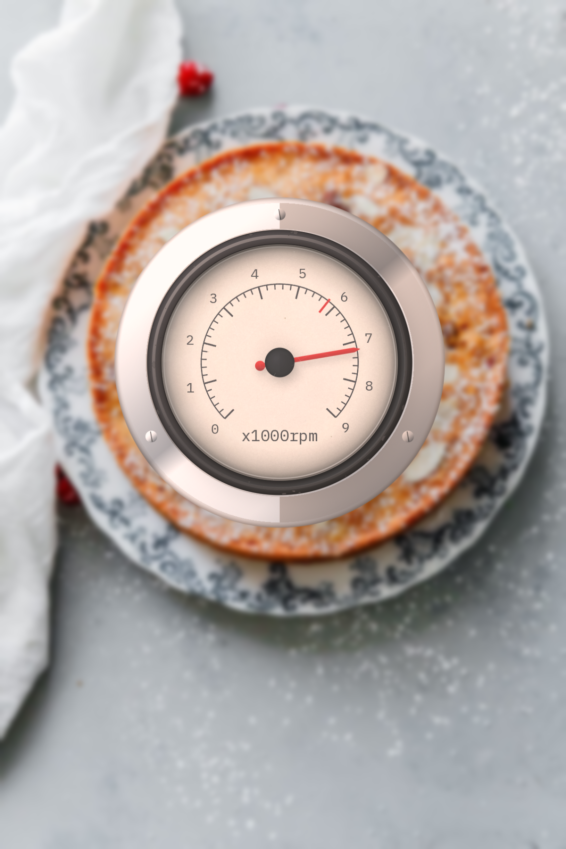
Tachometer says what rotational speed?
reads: 7200 rpm
